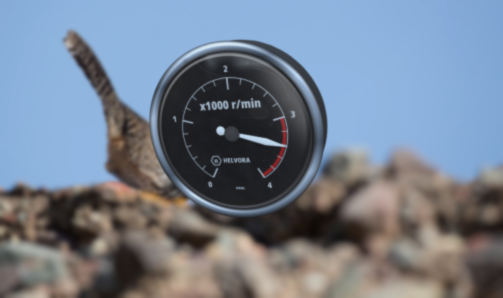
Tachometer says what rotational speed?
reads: 3400 rpm
